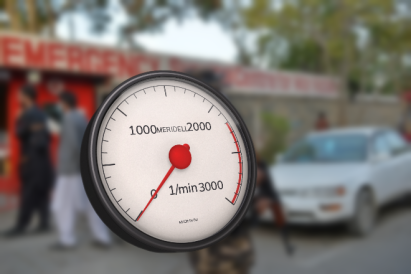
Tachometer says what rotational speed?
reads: 0 rpm
